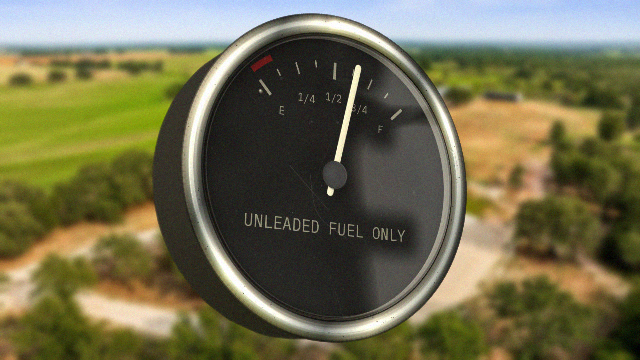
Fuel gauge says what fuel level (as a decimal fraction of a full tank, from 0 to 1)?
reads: 0.625
